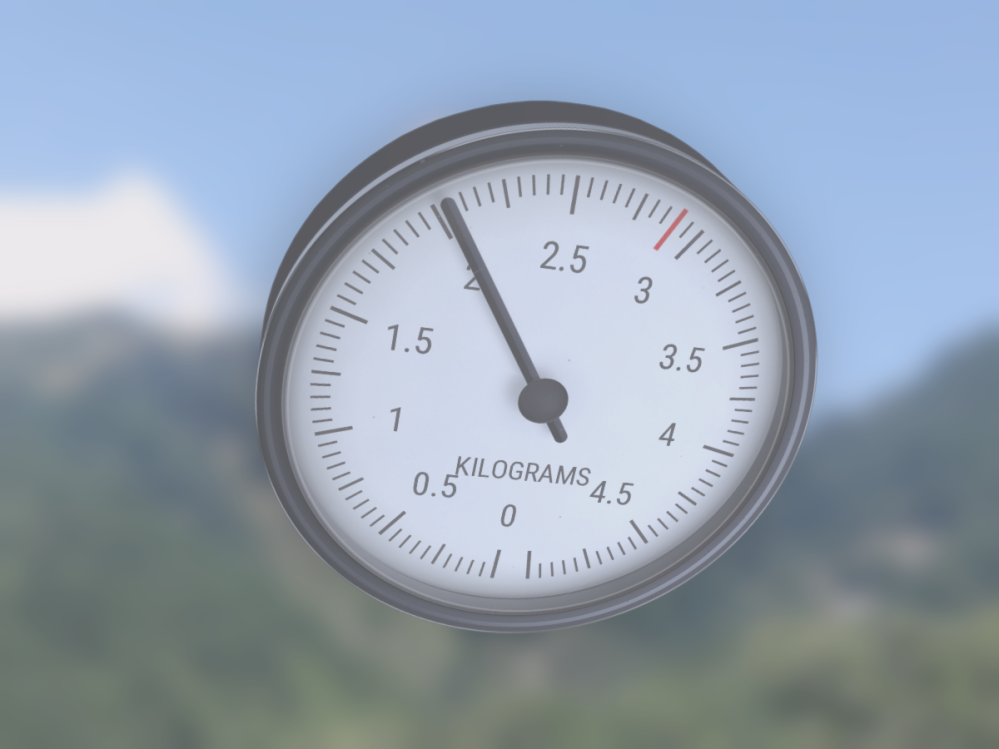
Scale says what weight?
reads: 2.05 kg
